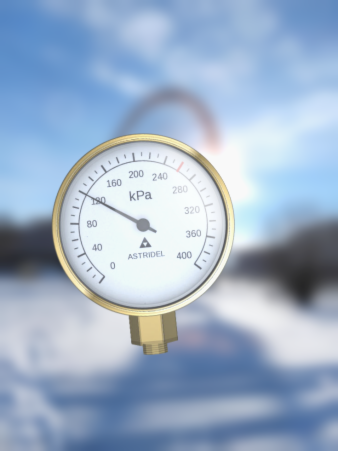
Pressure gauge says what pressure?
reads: 120 kPa
